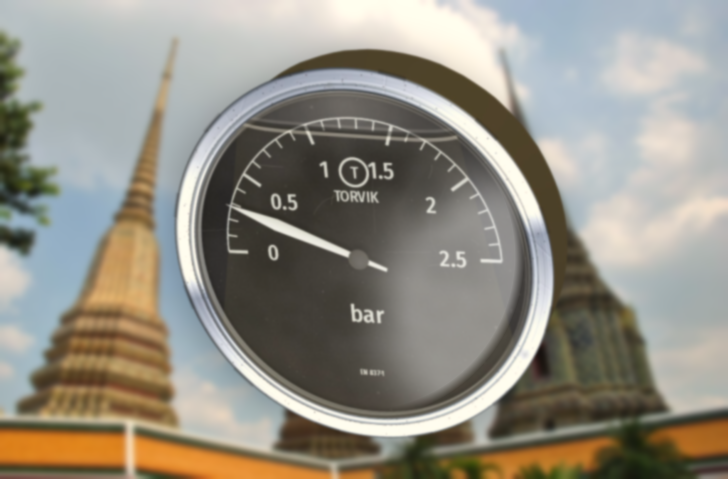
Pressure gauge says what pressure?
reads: 0.3 bar
